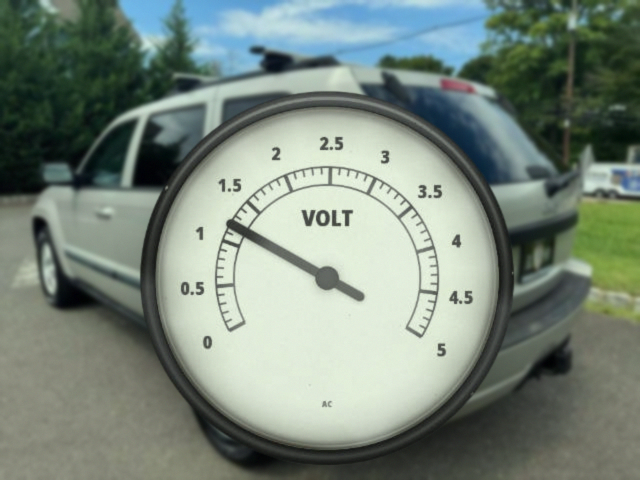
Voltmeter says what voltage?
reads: 1.2 V
